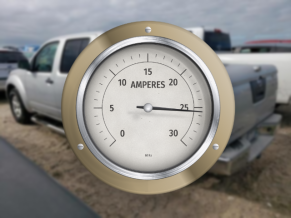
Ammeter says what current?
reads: 25.5 A
